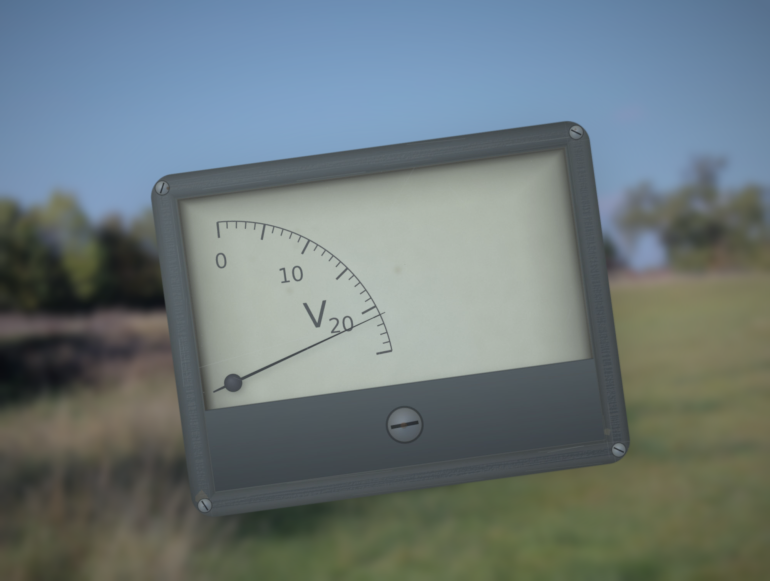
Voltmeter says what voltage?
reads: 21 V
